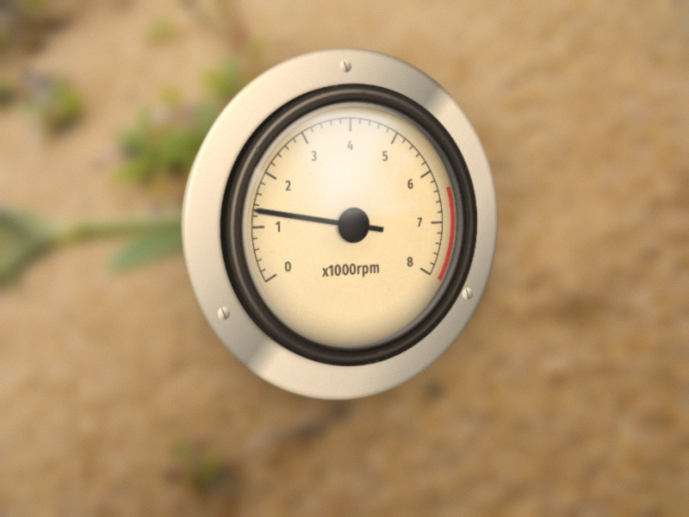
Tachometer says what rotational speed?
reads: 1300 rpm
